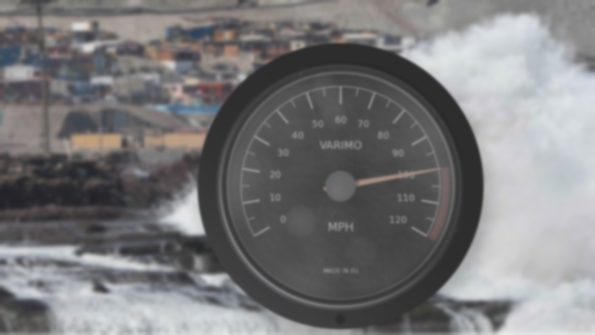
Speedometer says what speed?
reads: 100 mph
